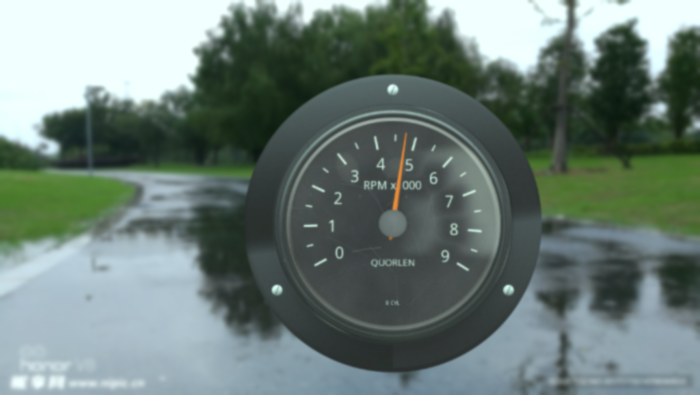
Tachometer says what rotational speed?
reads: 4750 rpm
